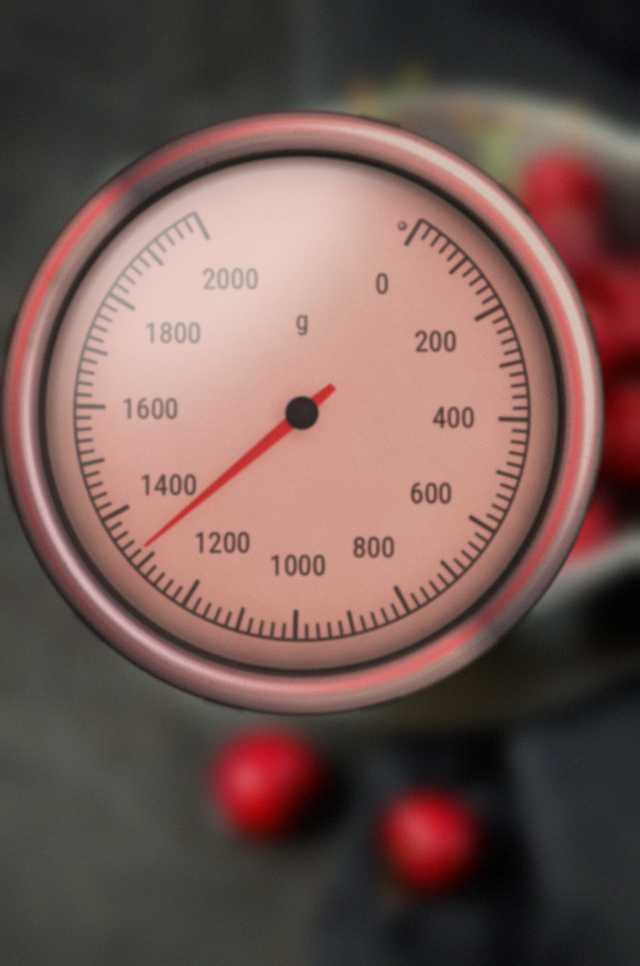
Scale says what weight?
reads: 1320 g
